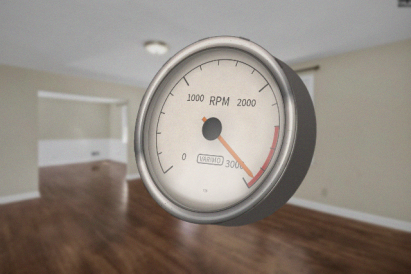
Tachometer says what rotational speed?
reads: 2900 rpm
